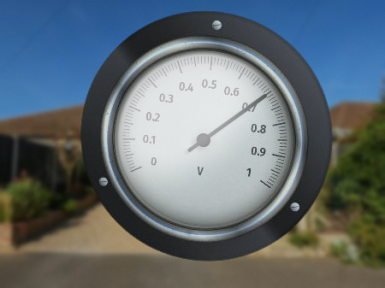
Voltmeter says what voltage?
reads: 0.7 V
